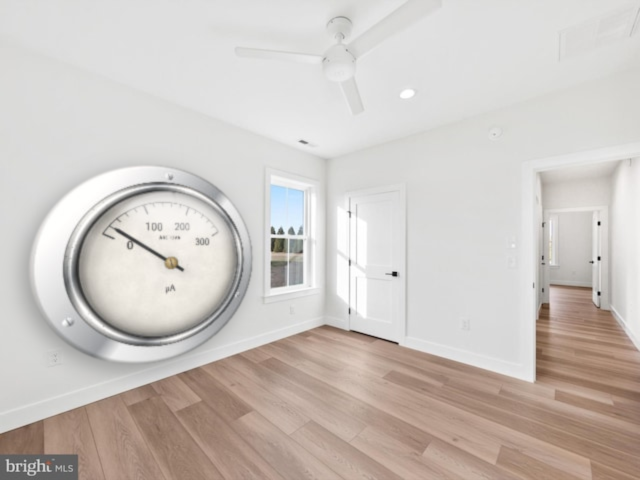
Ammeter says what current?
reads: 20 µA
